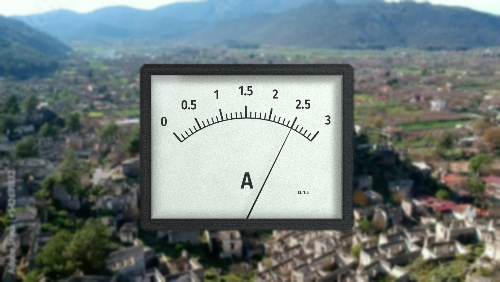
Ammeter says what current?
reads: 2.5 A
